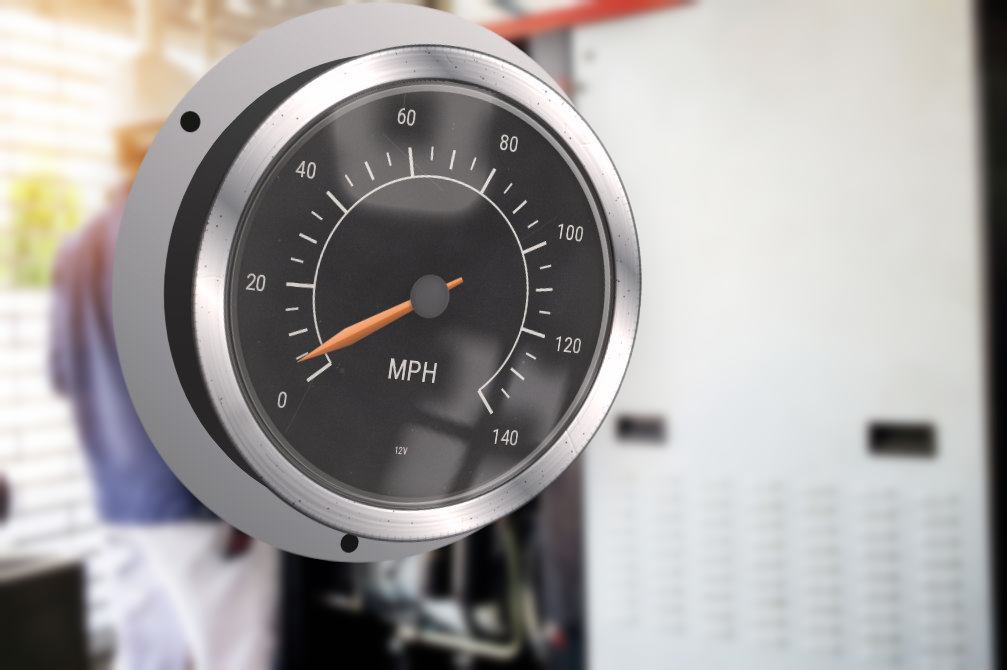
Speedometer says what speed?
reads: 5 mph
